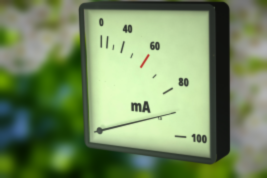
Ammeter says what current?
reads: 90 mA
